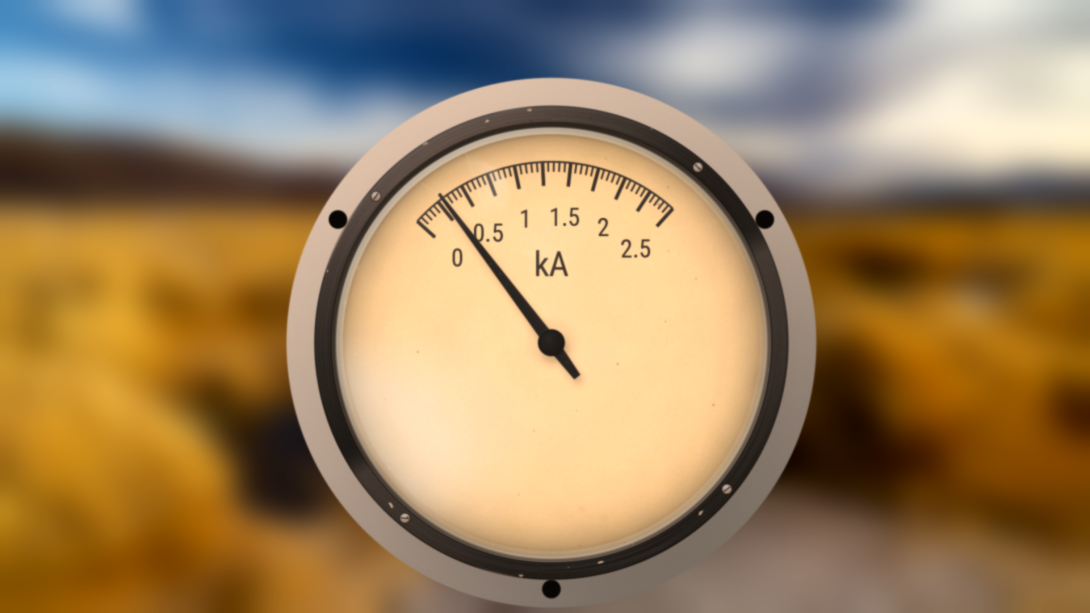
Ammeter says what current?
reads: 0.3 kA
